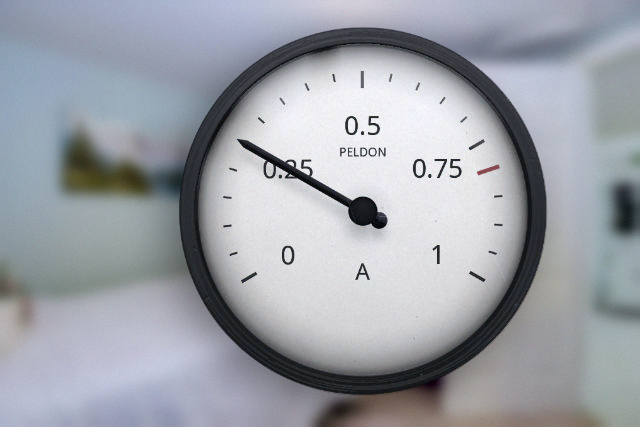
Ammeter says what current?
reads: 0.25 A
